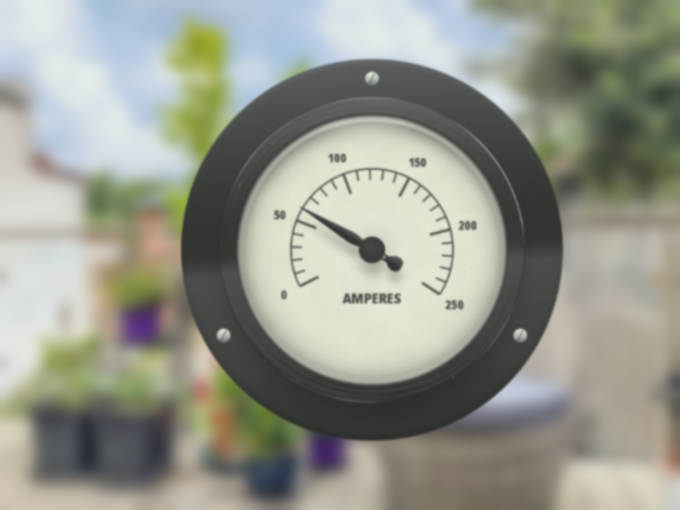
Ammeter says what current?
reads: 60 A
